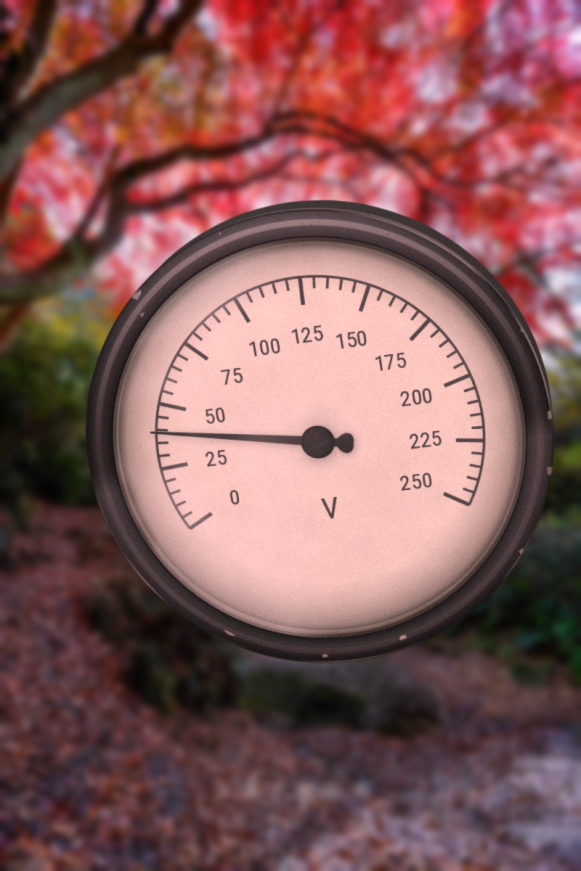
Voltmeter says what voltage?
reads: 40 V
